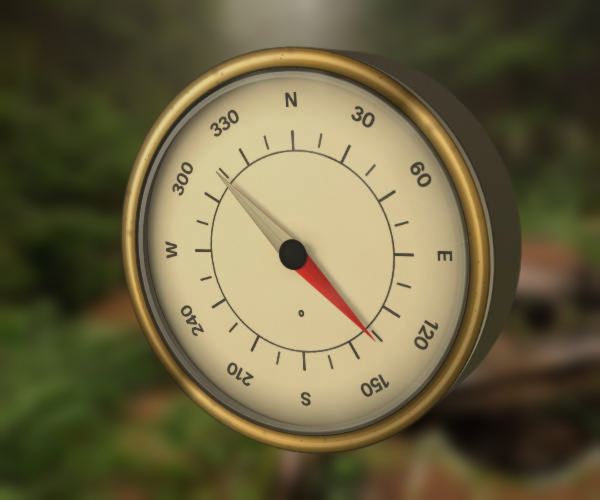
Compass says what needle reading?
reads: 135 °
